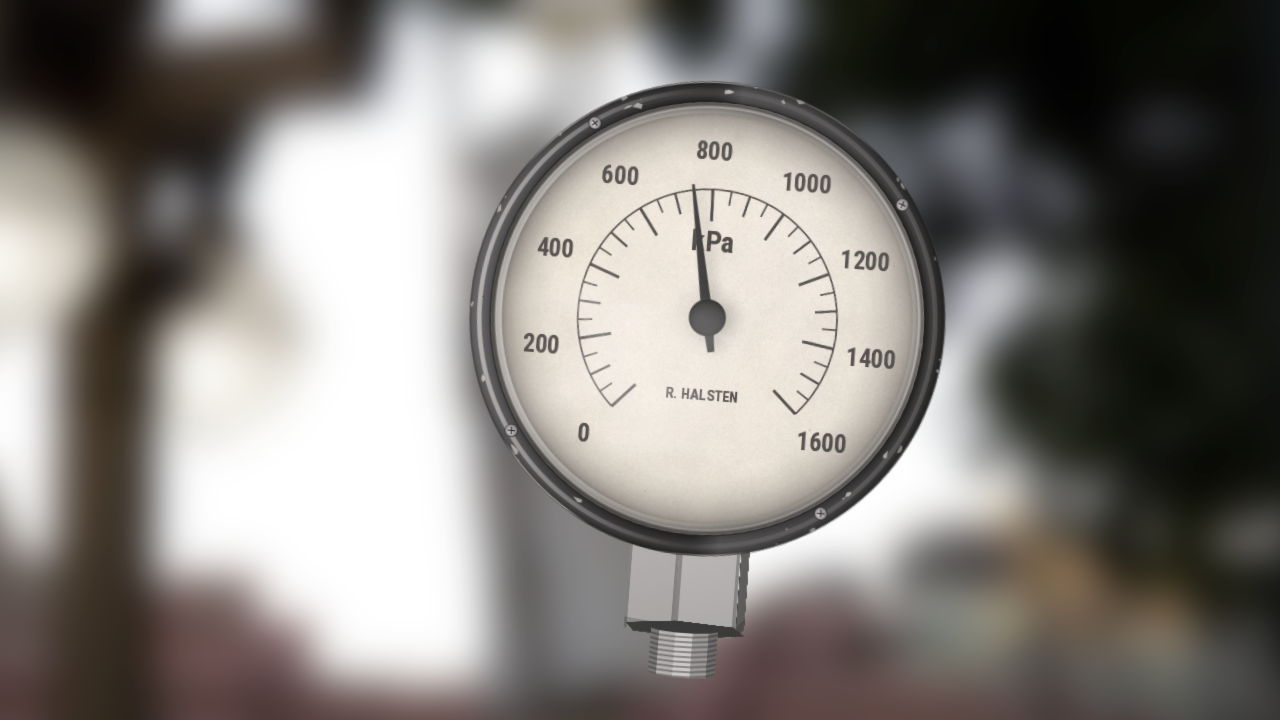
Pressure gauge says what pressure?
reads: 750 kPa
